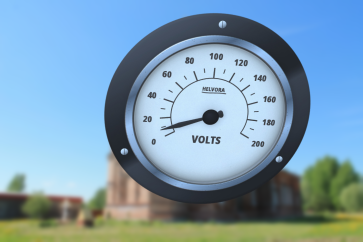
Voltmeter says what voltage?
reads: 10 V
